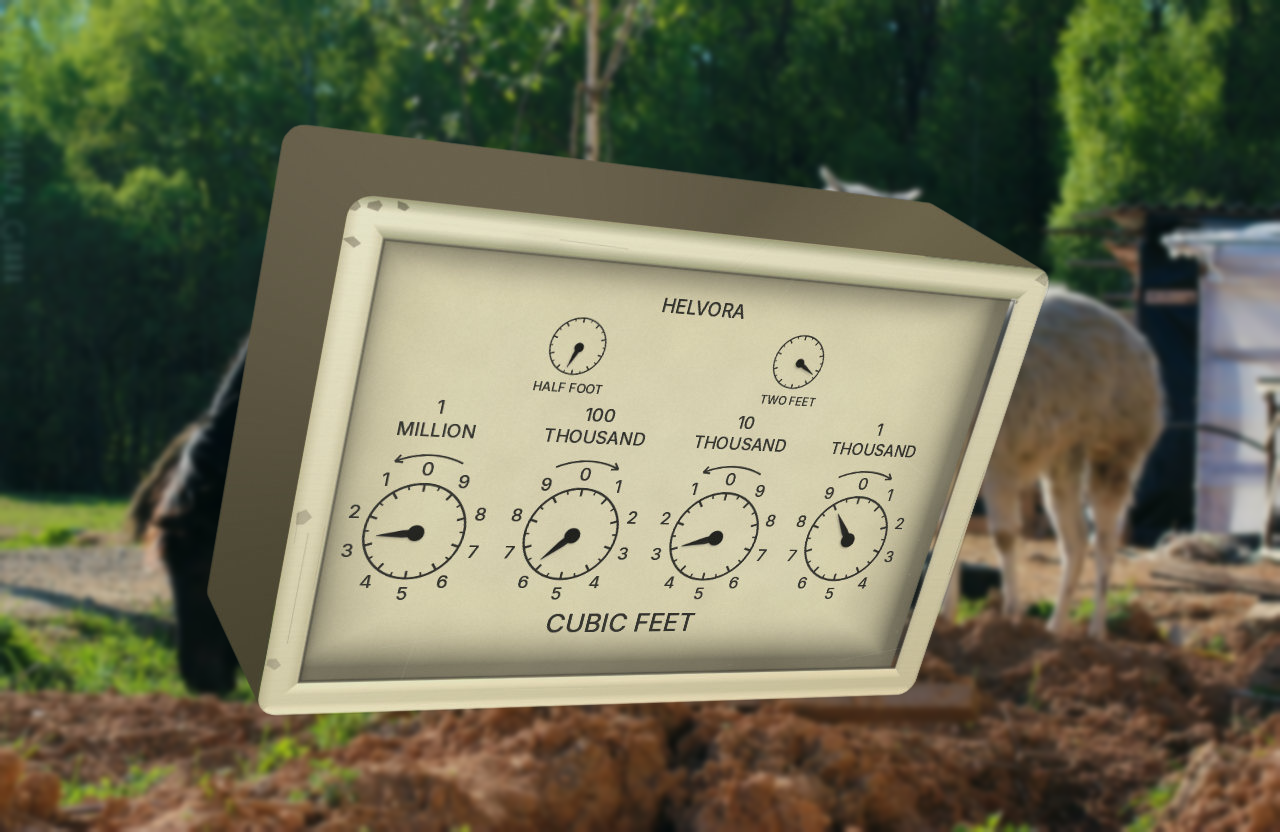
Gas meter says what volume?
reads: 262900 ft³
